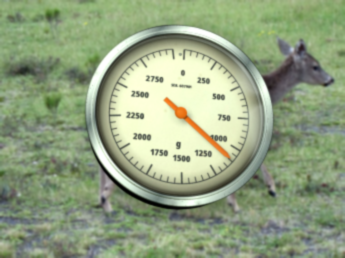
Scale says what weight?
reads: 1100 g
